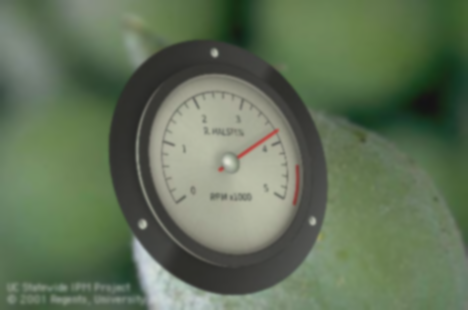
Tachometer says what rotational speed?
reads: 3800 rpm
